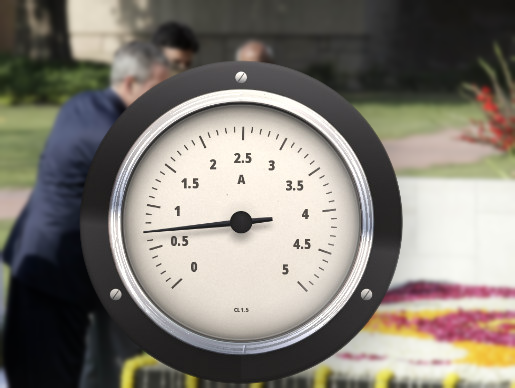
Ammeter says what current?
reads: 0.7 A
